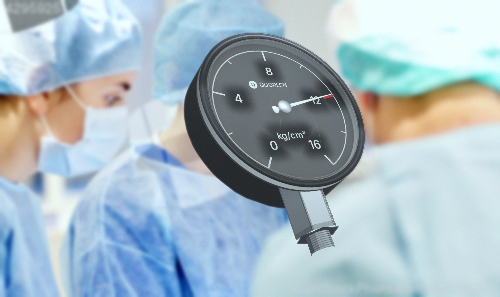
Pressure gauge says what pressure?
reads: 12 kg/cm²
